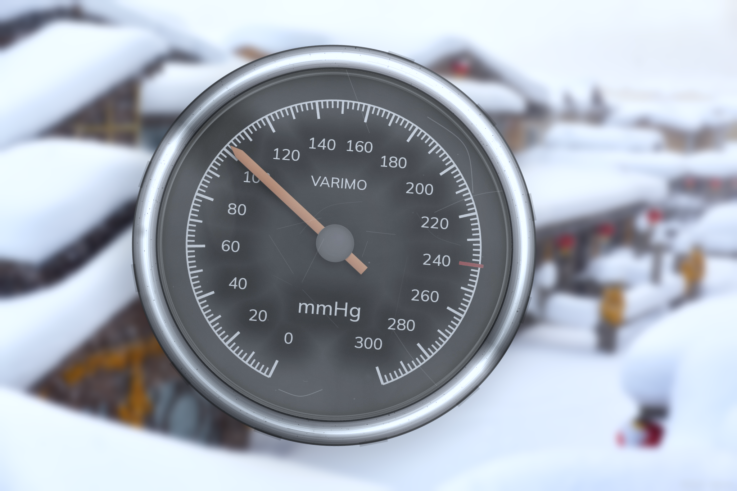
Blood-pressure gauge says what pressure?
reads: 102 mmHg
